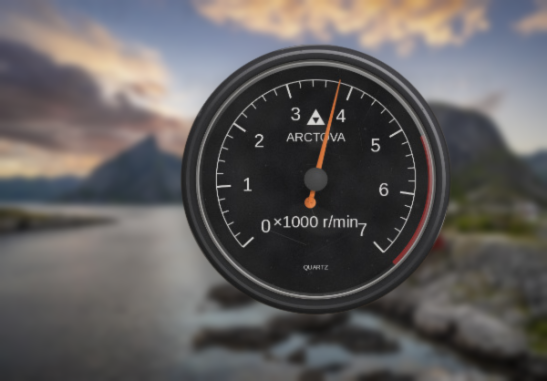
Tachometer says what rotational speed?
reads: 3800 rpm
